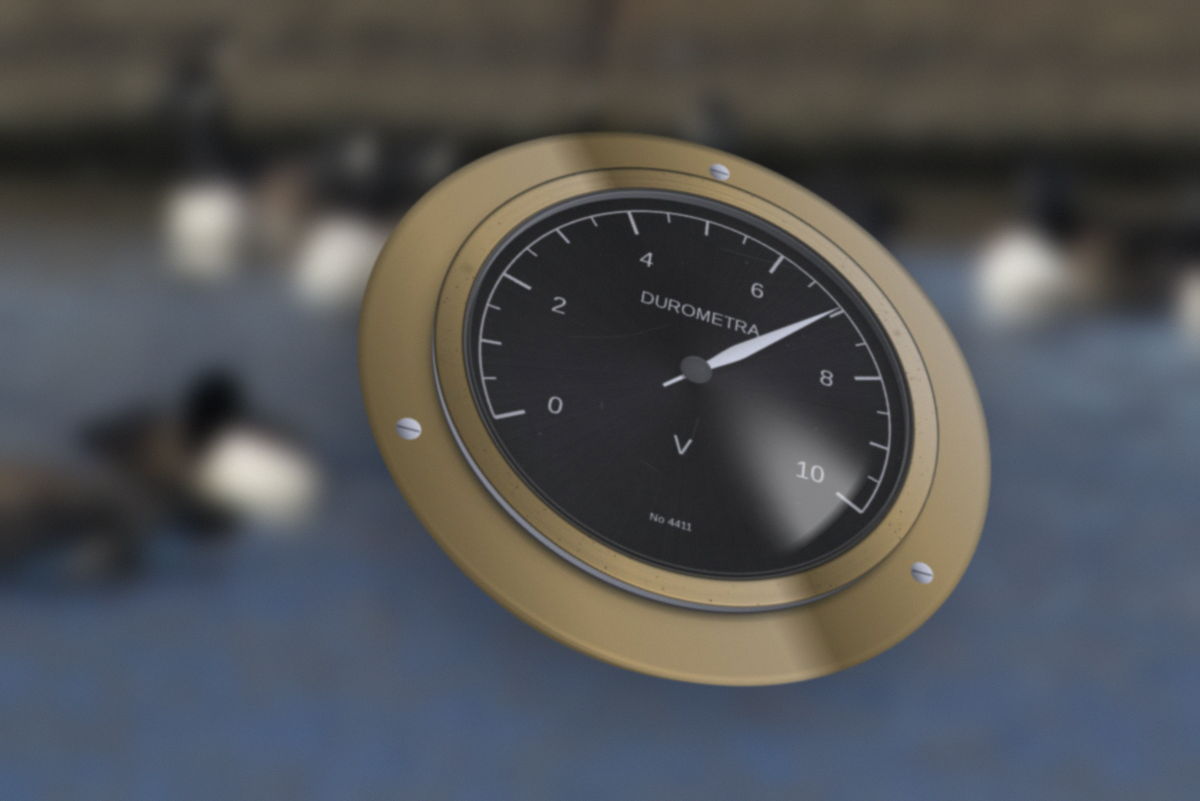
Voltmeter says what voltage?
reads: 7 V
